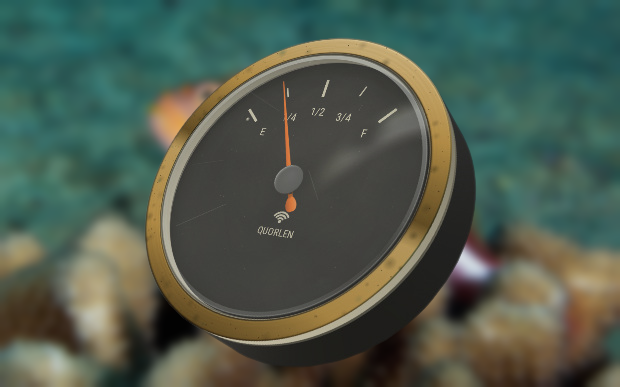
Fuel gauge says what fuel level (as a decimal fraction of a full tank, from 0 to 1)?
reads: 0.25
